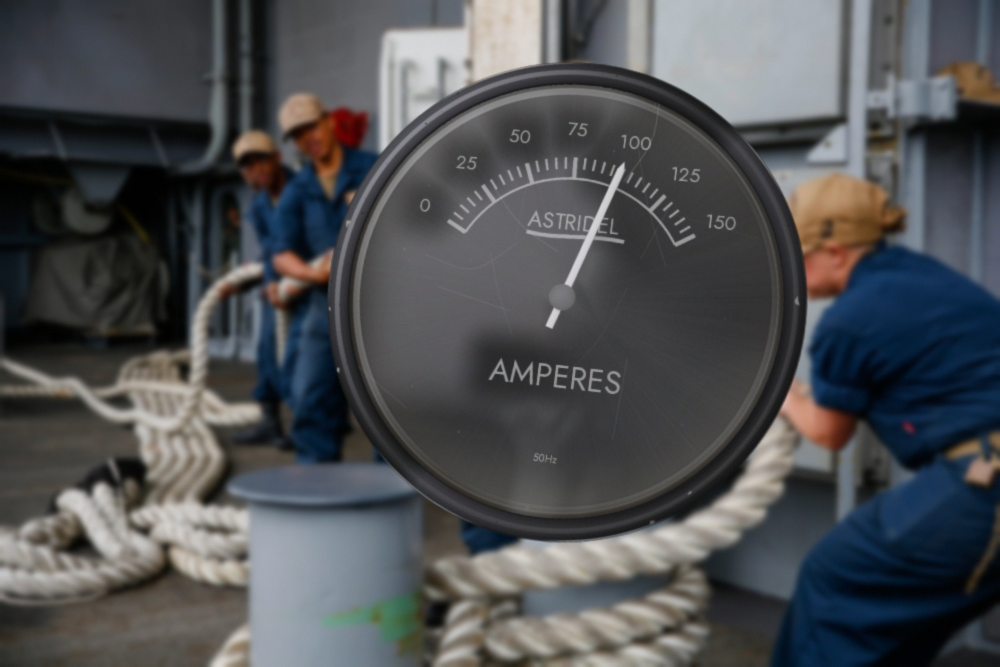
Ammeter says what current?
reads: 100 A
